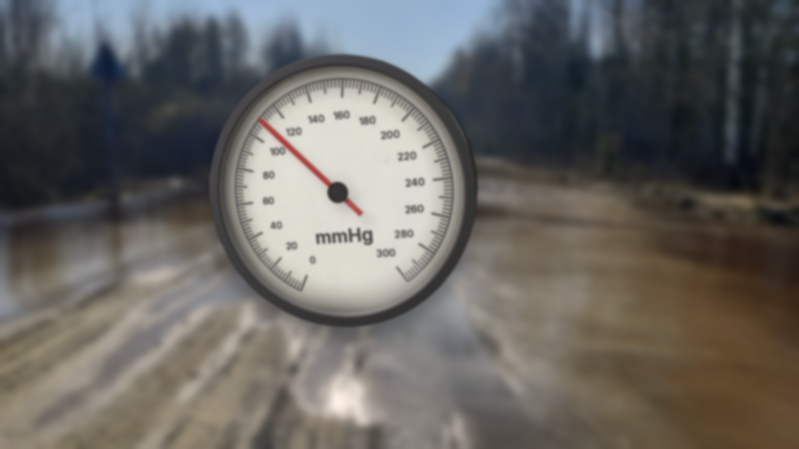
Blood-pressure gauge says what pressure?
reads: 110 mmHg
